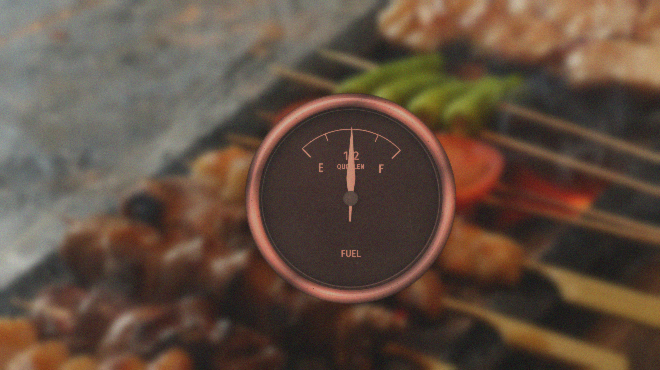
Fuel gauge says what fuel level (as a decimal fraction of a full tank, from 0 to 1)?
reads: 0.5
